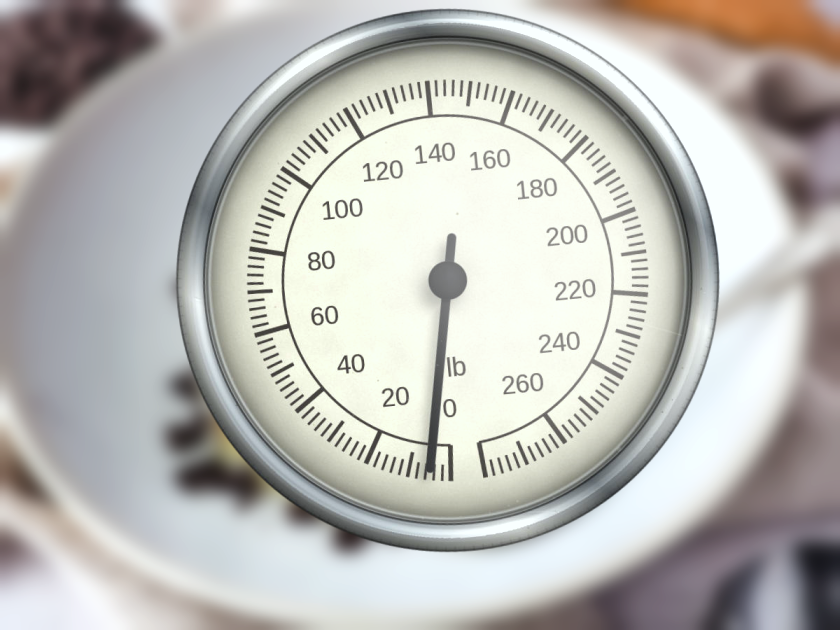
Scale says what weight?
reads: 5 lb
